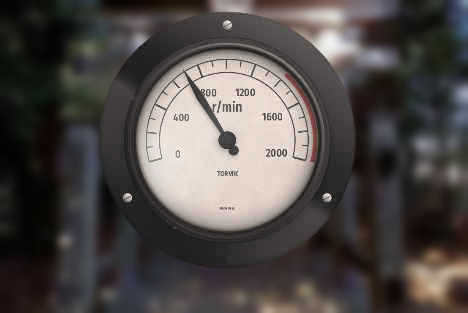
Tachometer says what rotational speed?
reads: 700 rpm
